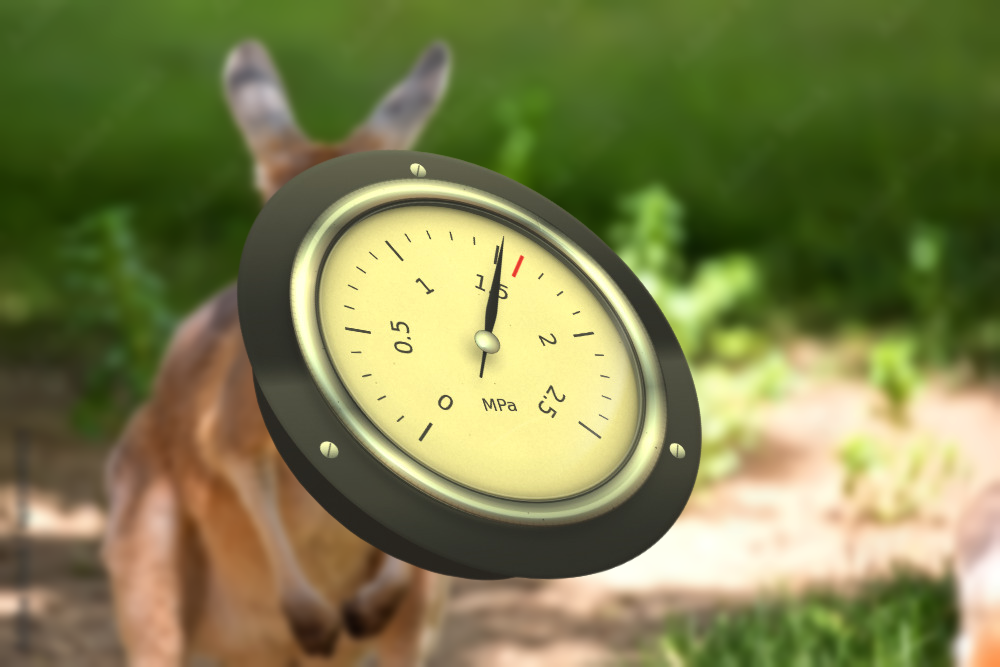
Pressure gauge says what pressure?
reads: 1.5 MPa
